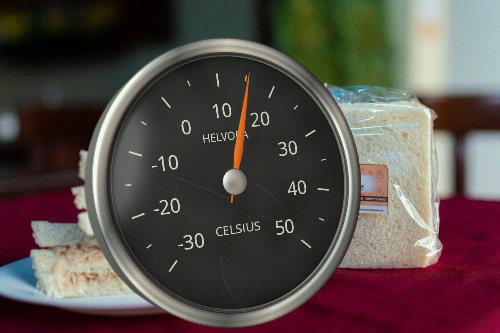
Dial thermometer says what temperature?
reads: 15 °C
